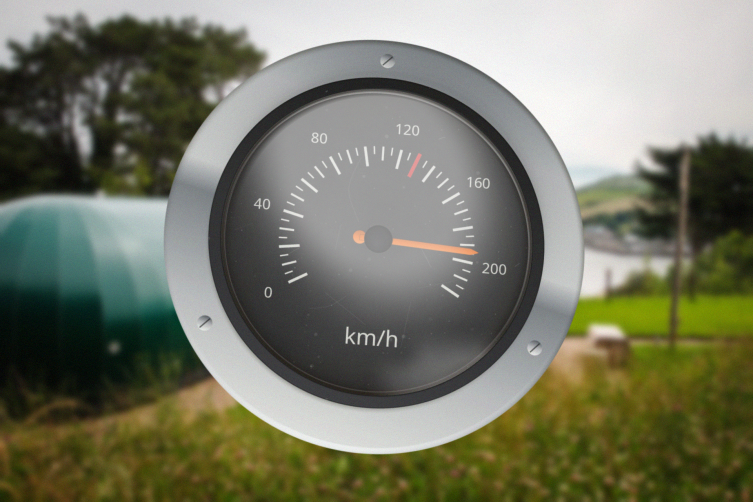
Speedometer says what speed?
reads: 195 km/h
